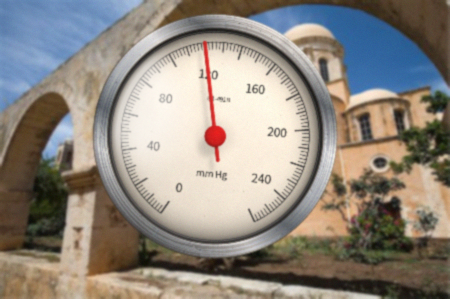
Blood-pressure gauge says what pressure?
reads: 120 mmHg
